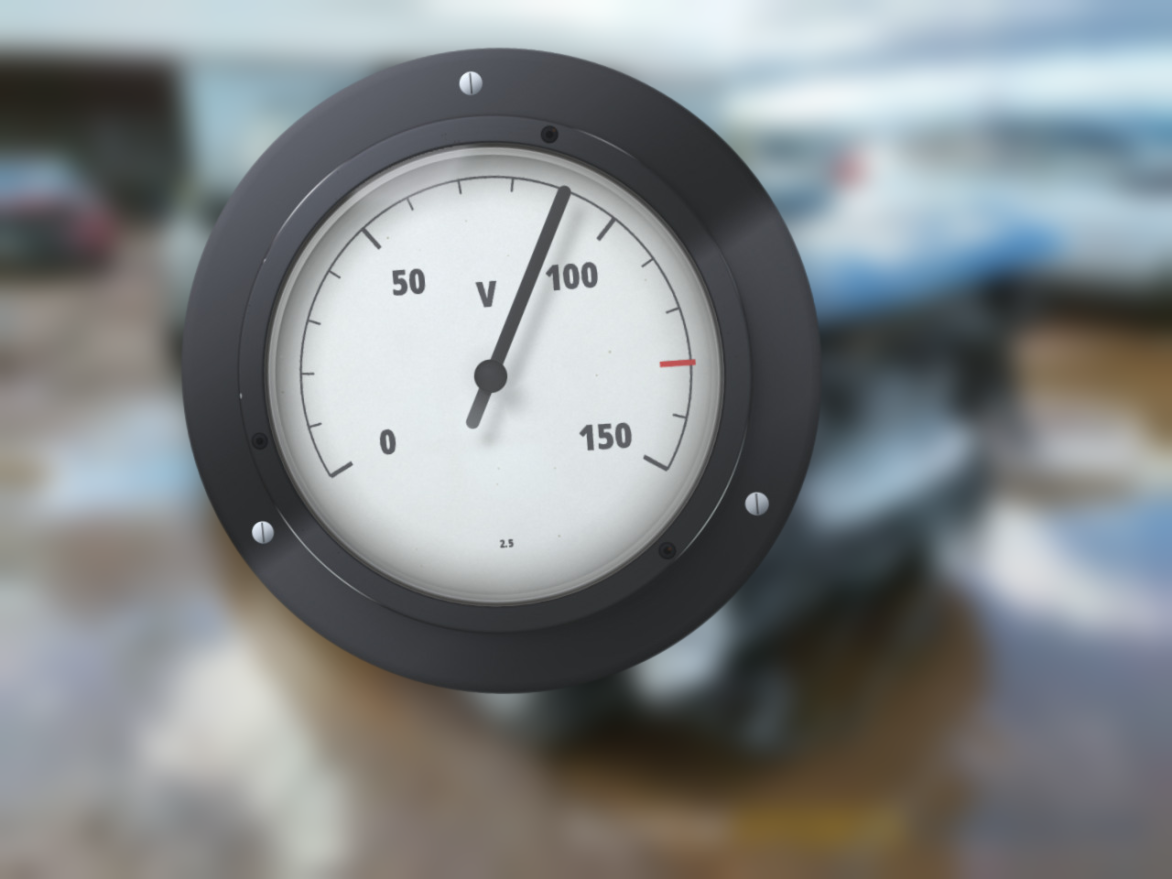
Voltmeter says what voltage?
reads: 90 V
